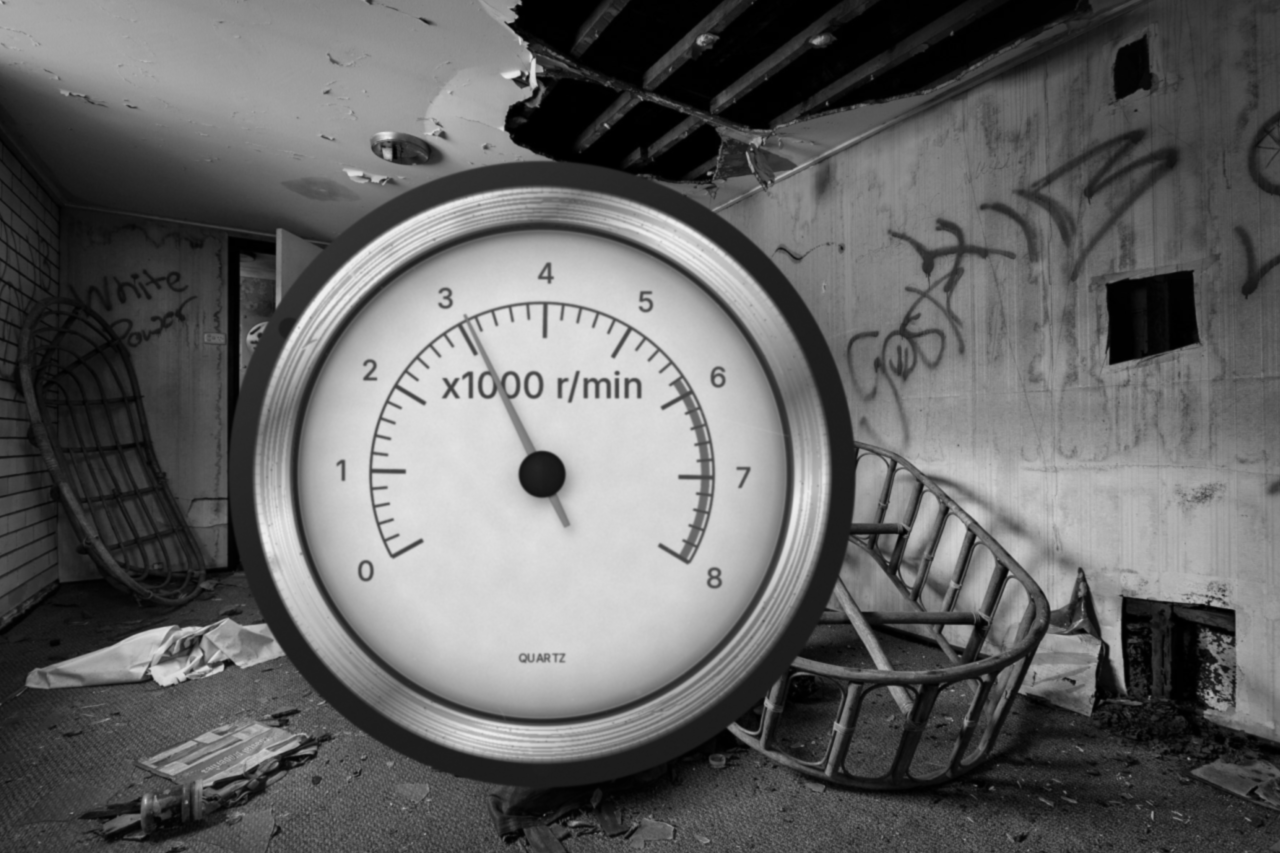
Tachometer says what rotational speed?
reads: 3100 rpm
